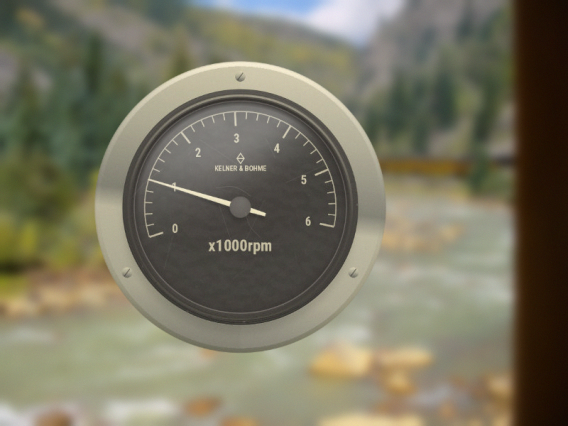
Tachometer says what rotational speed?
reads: 1000 rpm
